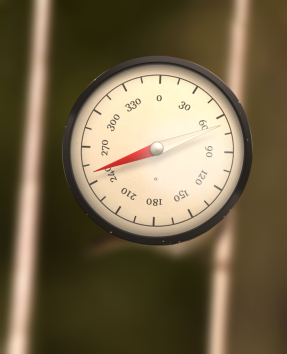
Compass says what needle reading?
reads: 247.5 °
